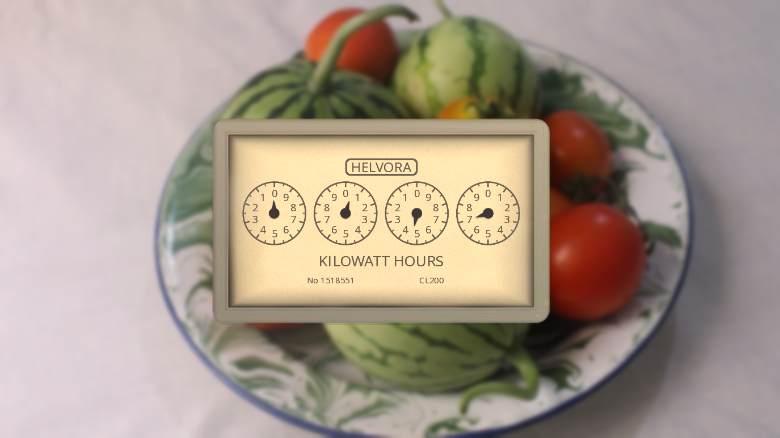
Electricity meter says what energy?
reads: 47 kWh
